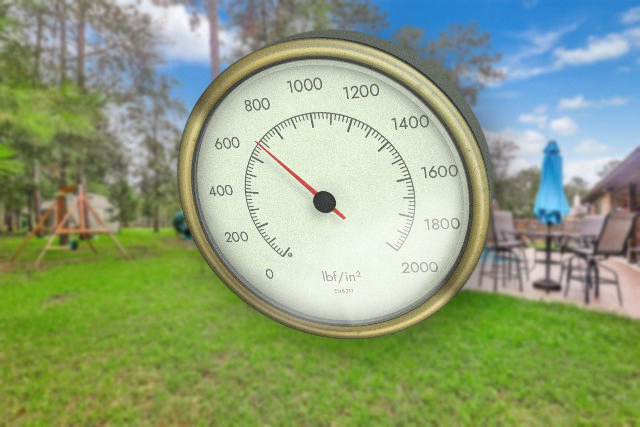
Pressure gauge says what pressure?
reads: 700 psi
